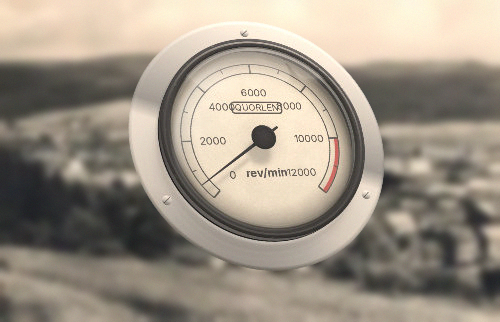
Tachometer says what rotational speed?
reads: 500 rpm
